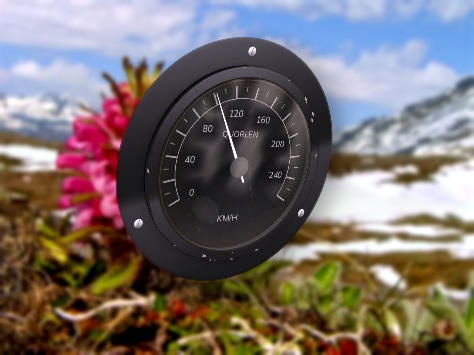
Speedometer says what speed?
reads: 100 km/h
